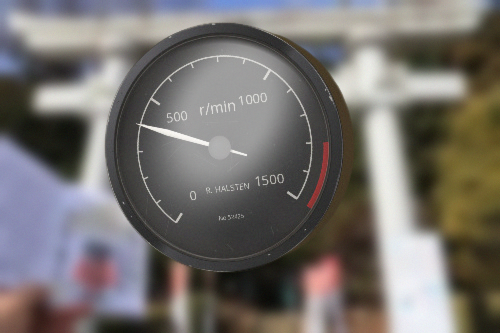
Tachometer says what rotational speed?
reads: 400 rpm
